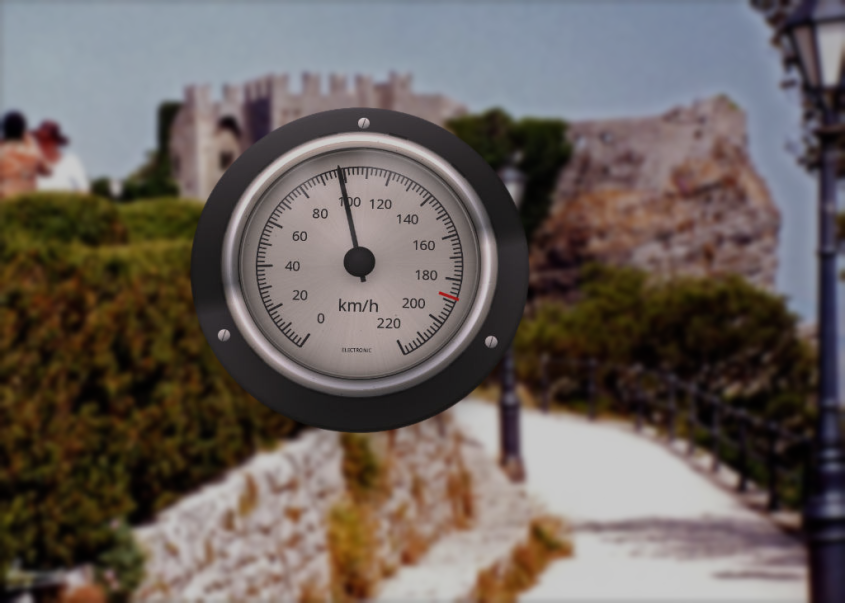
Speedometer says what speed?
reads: 98 km/h
